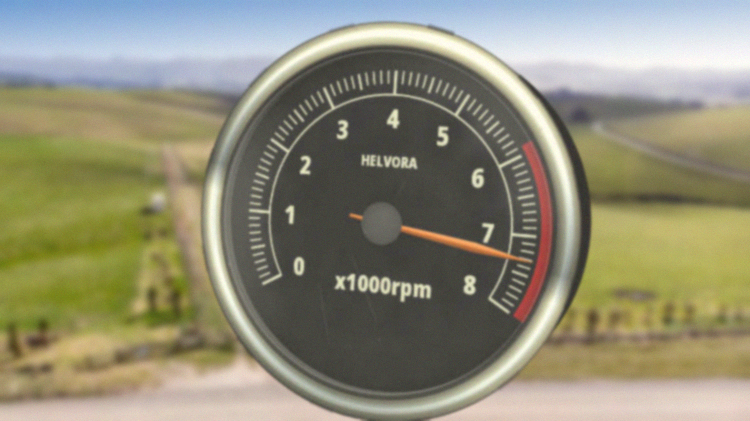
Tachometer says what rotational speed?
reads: 7300 rpm
